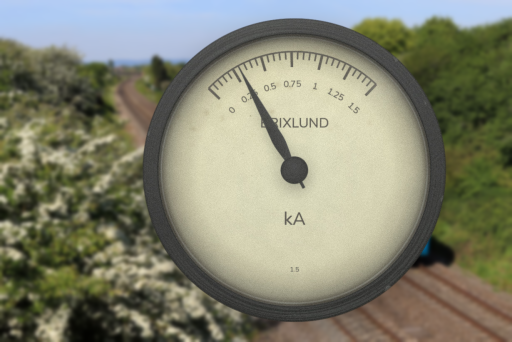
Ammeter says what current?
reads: 0.3 kA
